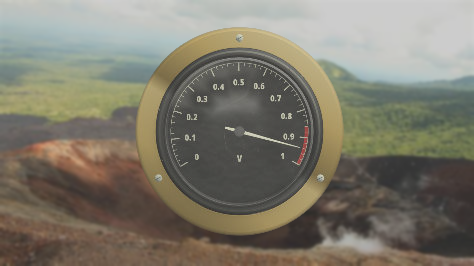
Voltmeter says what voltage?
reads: 0.94 V
